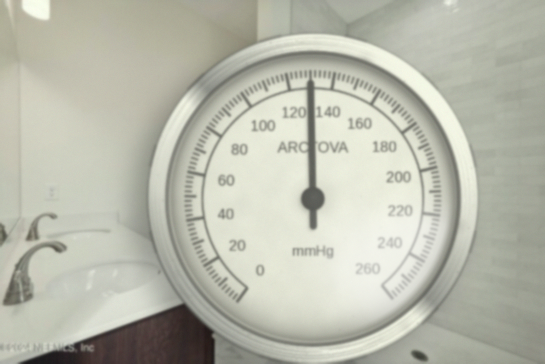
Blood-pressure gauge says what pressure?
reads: 130 mmHg
